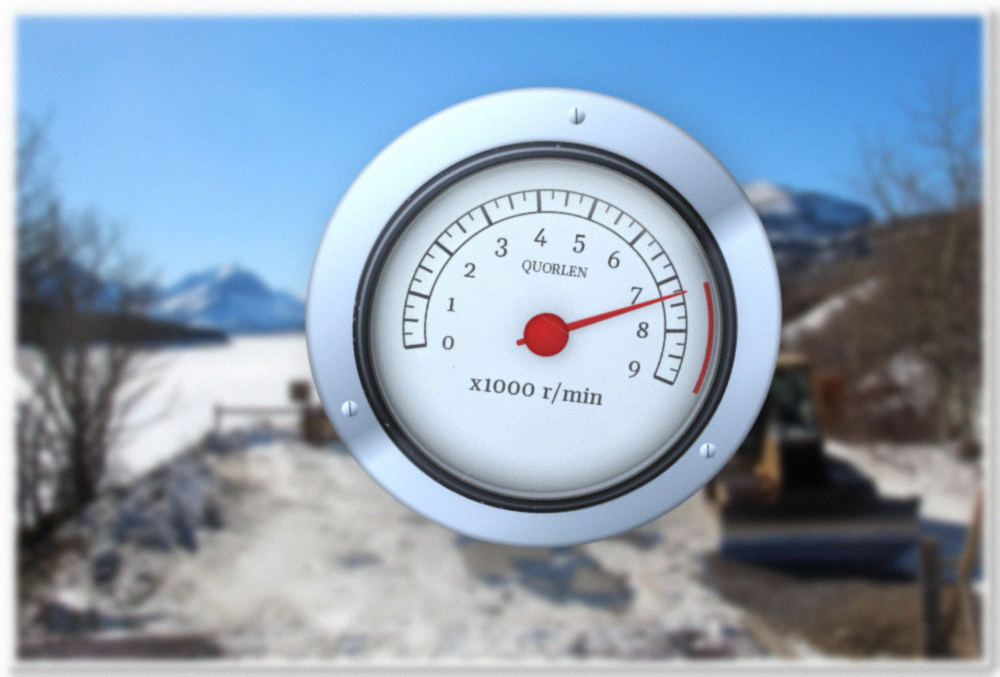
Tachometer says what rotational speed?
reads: 7250 rpm
